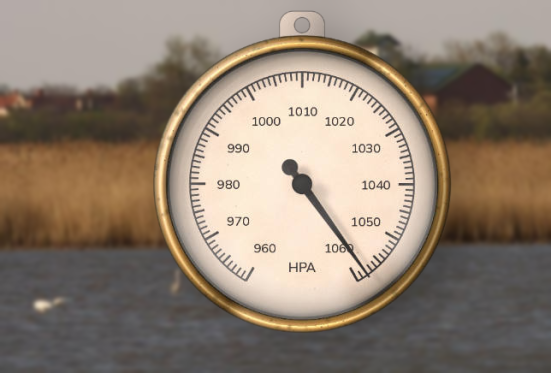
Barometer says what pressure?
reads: 1058 hPa
